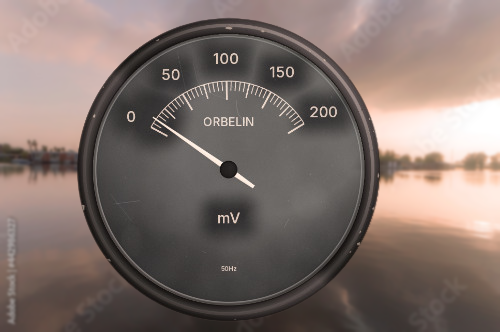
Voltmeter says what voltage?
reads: 10 mV
